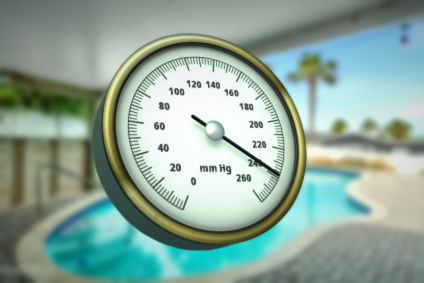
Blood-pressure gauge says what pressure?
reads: 240 mmHg
